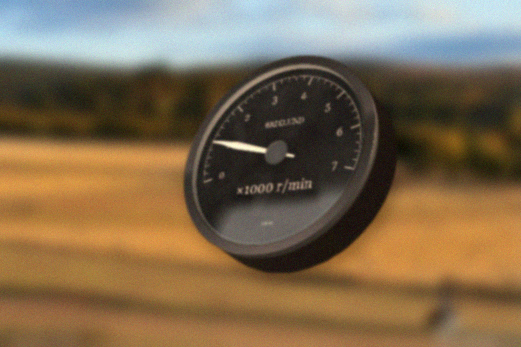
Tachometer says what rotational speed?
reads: 1000 rpm
